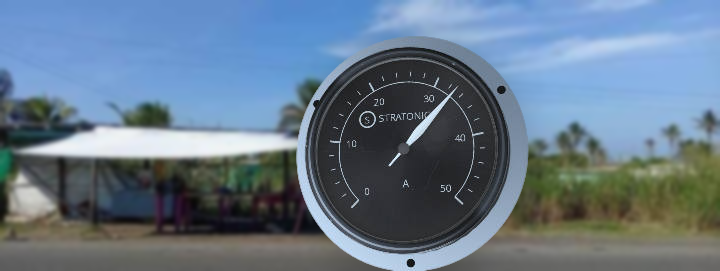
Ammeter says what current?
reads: 33 A
